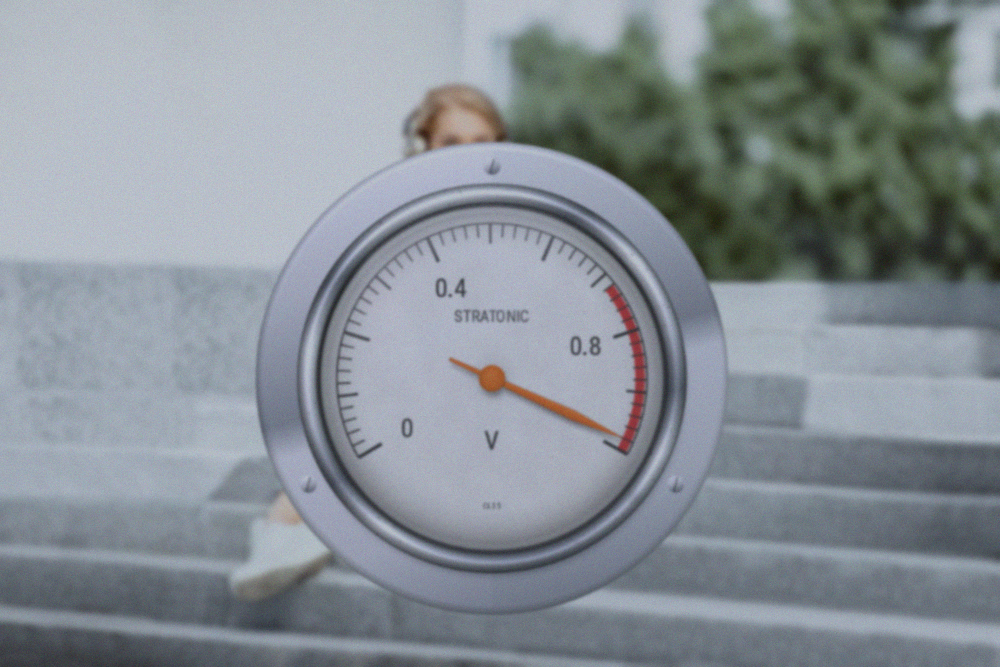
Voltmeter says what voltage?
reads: 0.98 V
